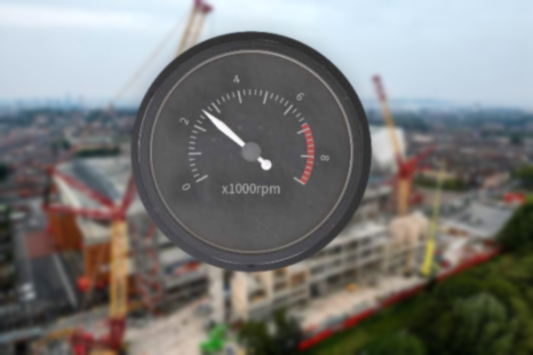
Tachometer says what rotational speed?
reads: 2600 rpm
